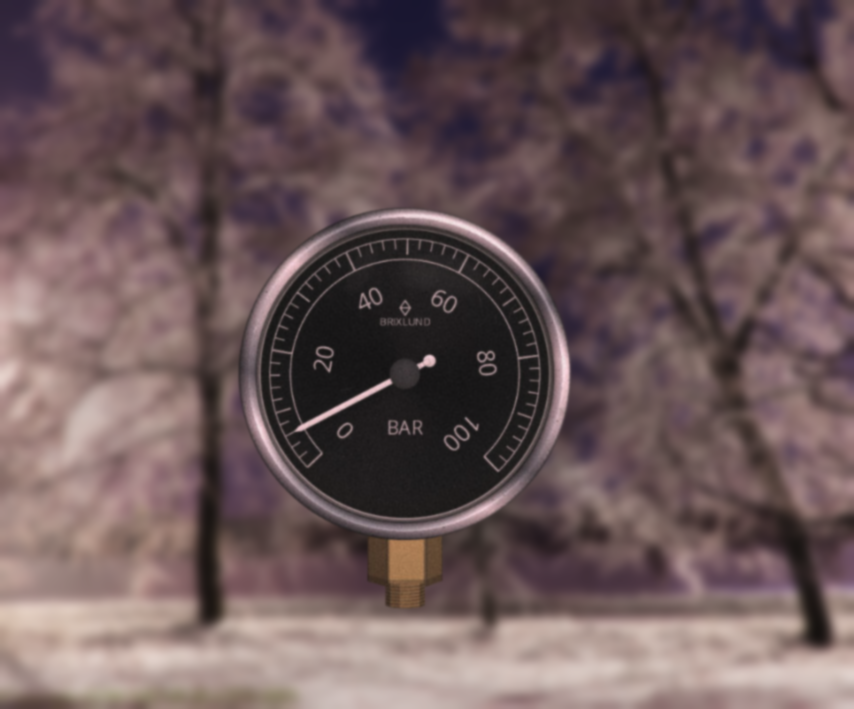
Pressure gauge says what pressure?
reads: 6 bar
